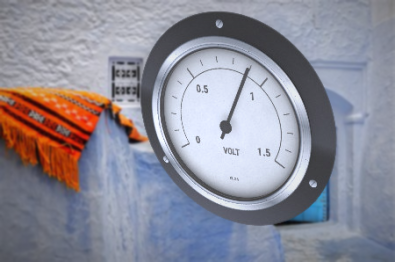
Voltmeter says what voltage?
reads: 0.9 V
